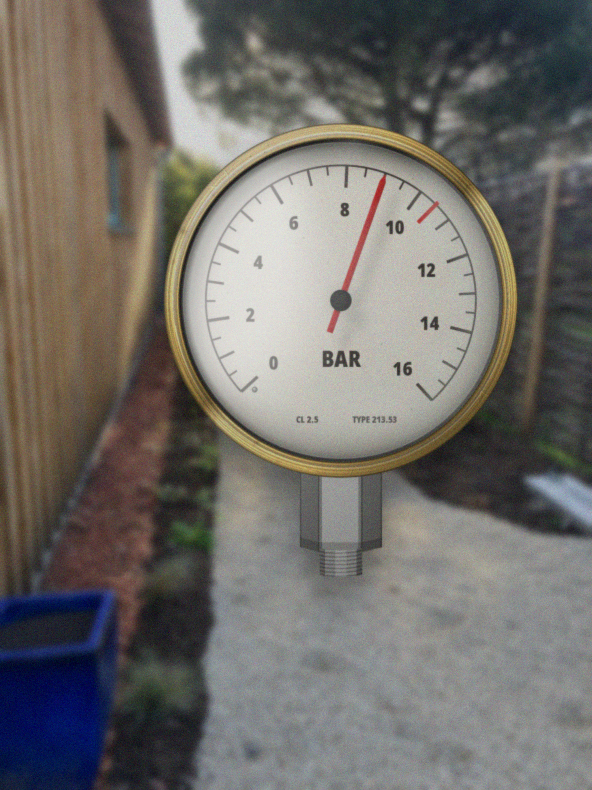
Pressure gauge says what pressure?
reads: 9 bar
